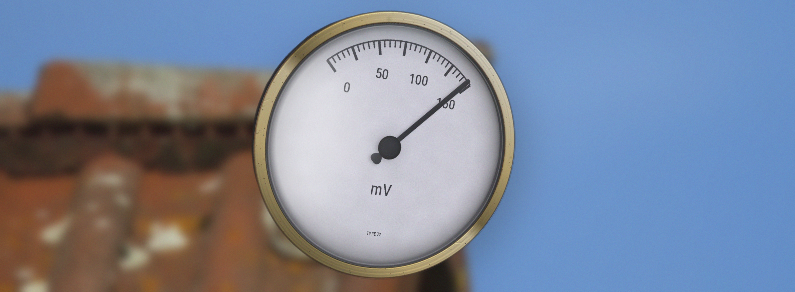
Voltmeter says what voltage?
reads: 145 mV
